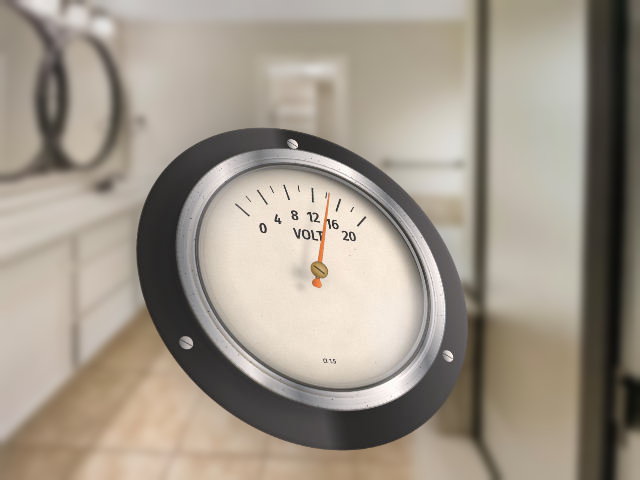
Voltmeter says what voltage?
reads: 14 V
